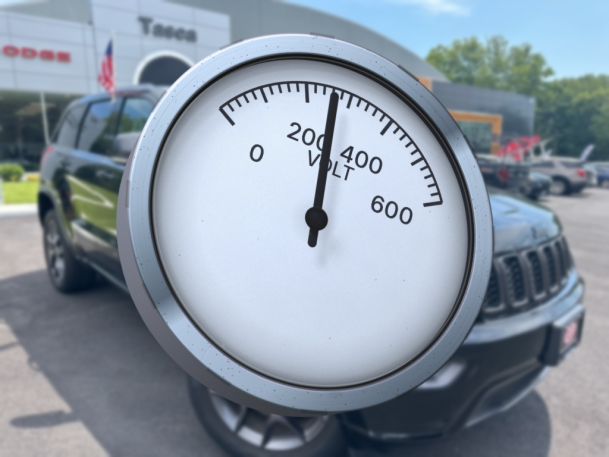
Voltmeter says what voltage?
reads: 260 V
